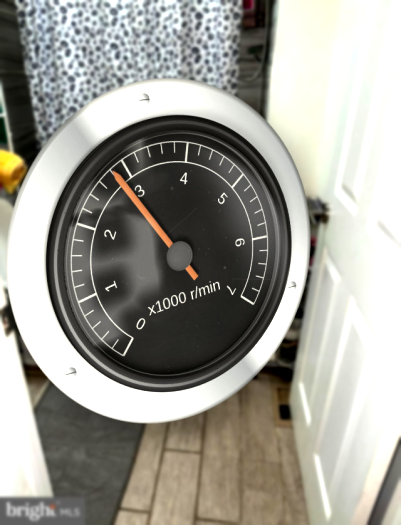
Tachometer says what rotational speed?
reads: 2800 rpm
